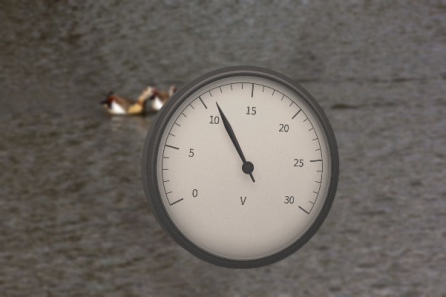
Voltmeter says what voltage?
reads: 11 V
